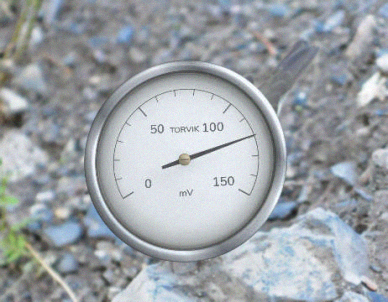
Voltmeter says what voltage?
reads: 120 mV
